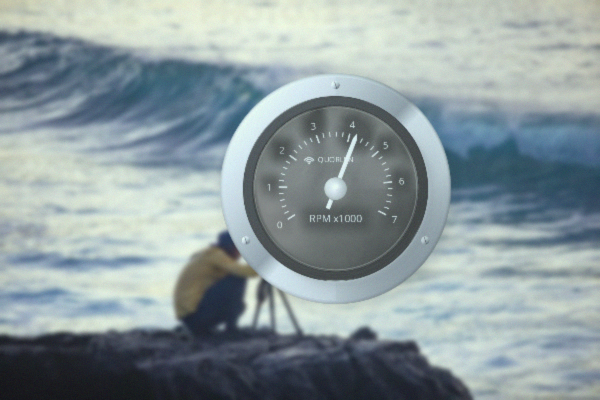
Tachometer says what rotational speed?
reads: 4200 rpm
